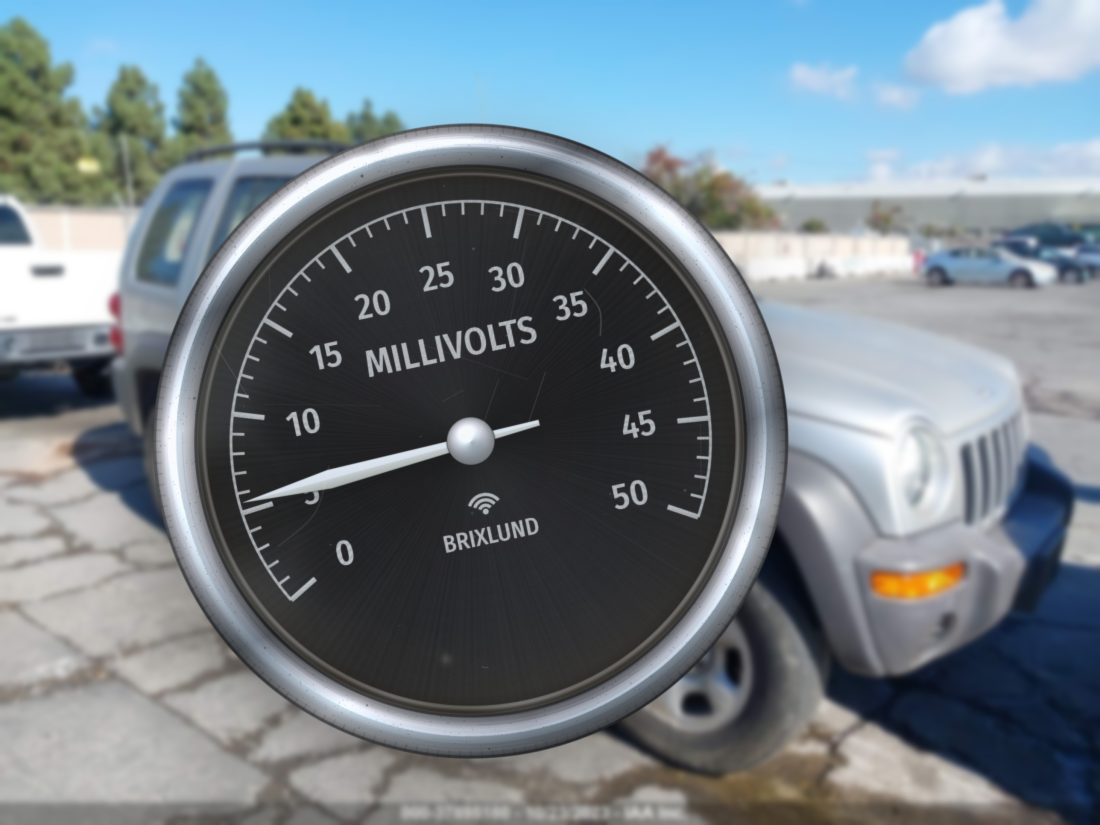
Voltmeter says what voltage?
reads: 5.5 mV
